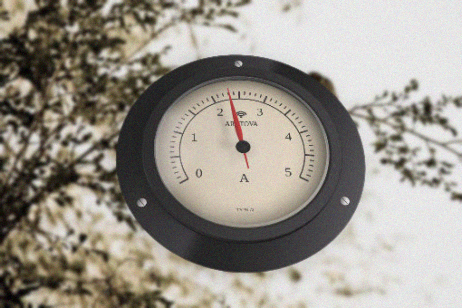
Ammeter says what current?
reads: 2.3 A
